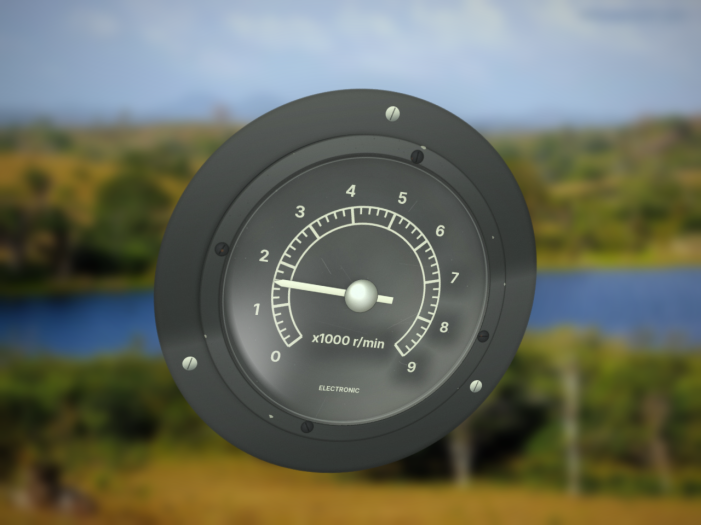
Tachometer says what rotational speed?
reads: 1600 rpm
